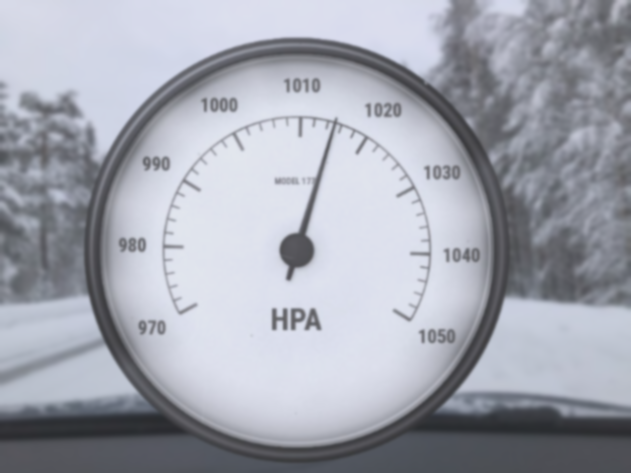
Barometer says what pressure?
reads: 1015 hPa
